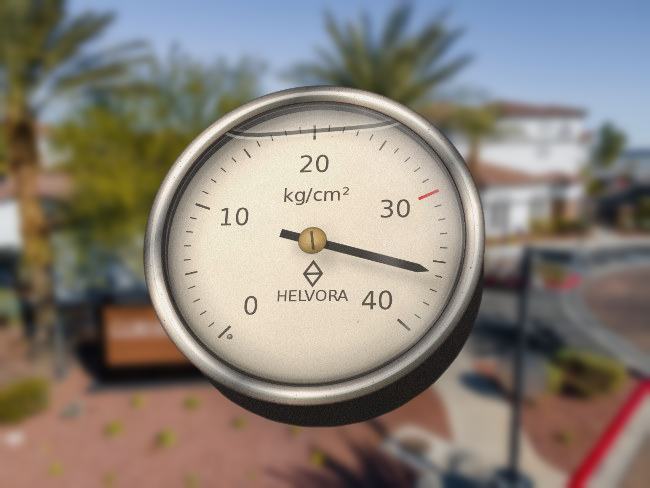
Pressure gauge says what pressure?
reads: 36 kg/cm²
